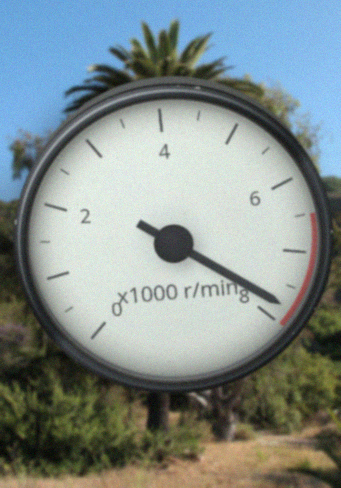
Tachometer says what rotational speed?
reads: 7750 rpm
